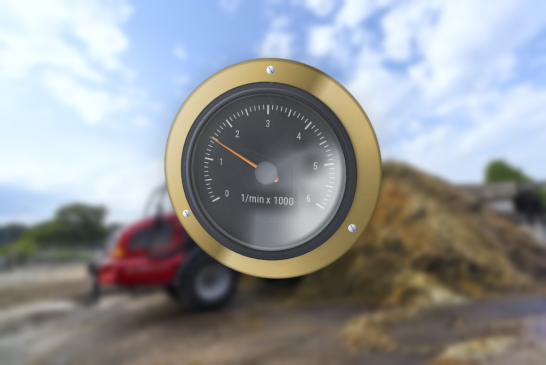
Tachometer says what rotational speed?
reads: 1500 rpm
